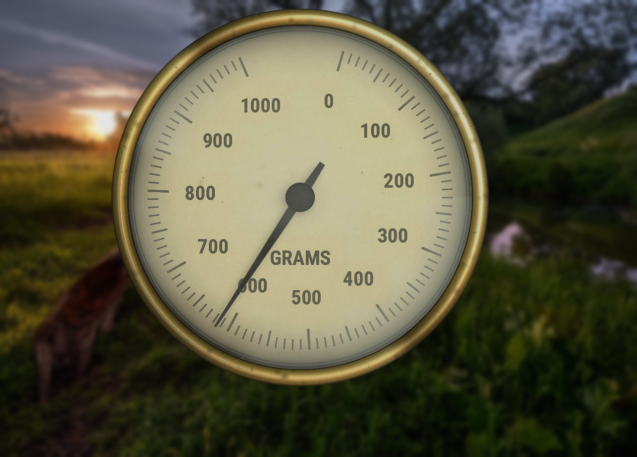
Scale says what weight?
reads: 615 g
